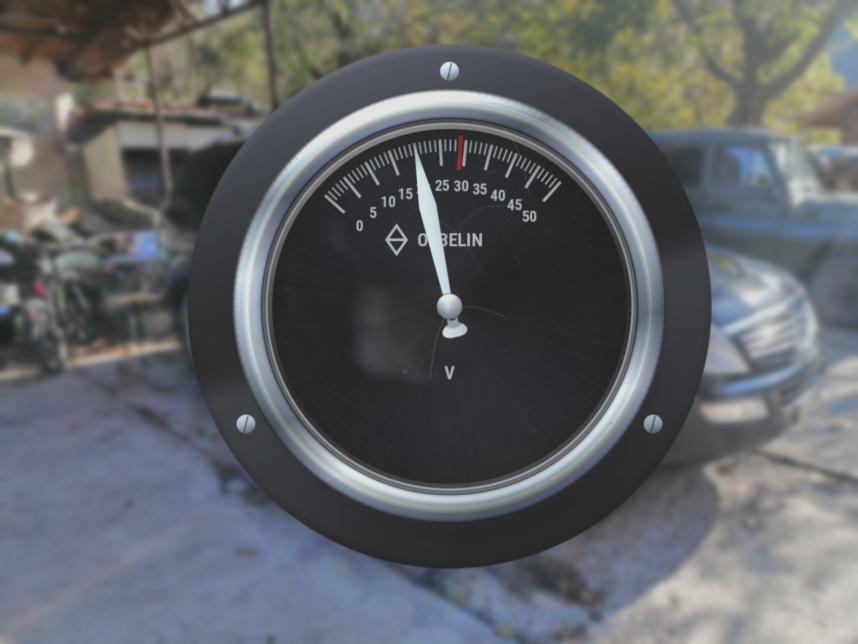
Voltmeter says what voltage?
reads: 20 V
